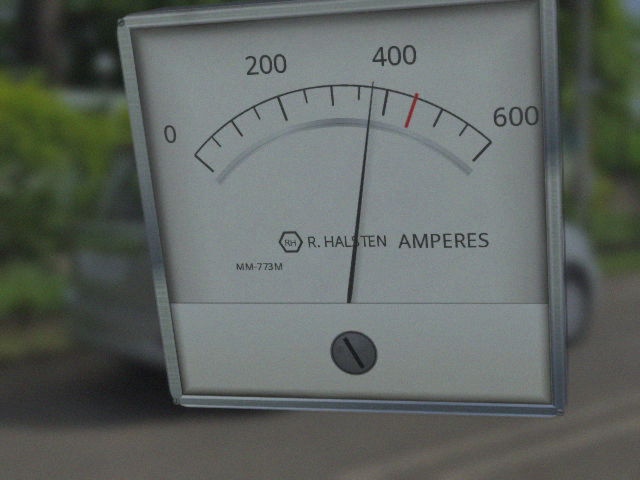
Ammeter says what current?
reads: 375 A
